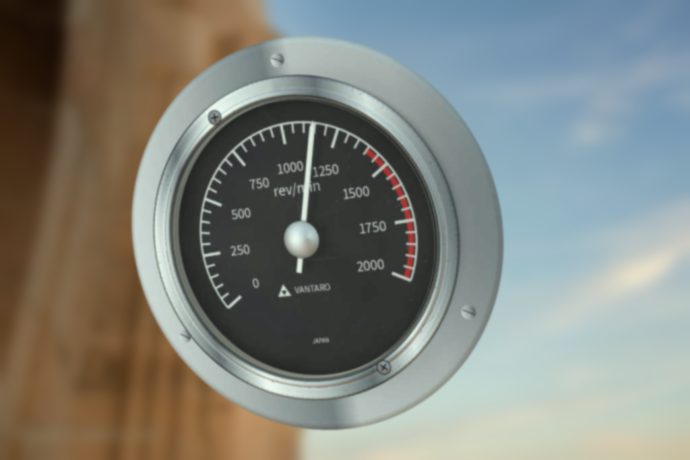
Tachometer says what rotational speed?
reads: 1150 rpm
